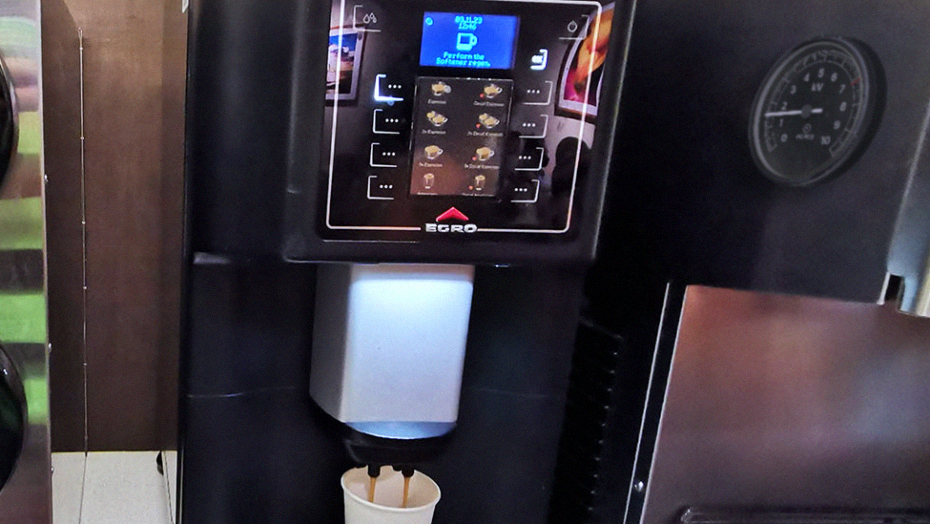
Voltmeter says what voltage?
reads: 1.5 kV
